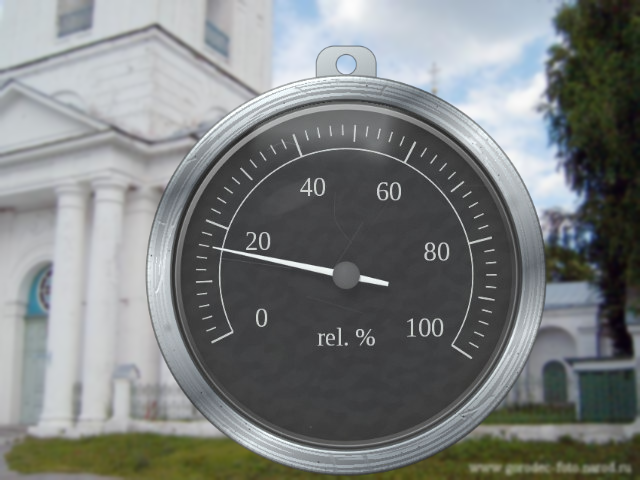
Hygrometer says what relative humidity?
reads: 16 %
